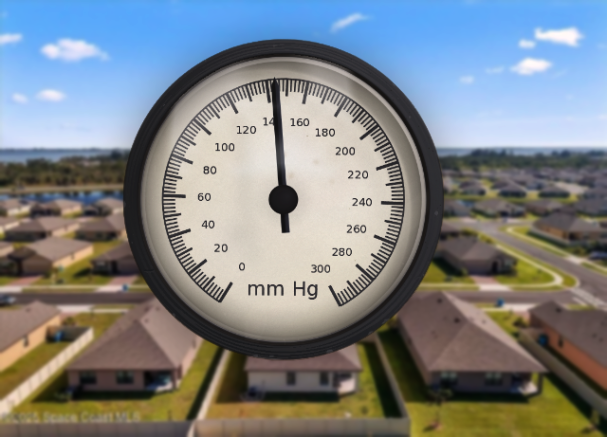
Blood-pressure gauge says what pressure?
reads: 144 mmHg
